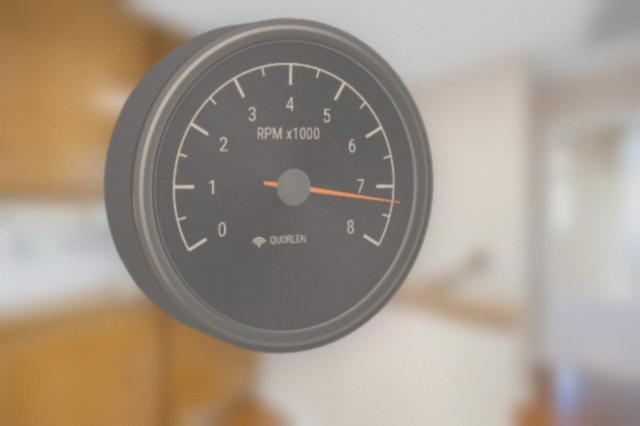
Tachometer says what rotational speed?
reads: 7250 rpm
